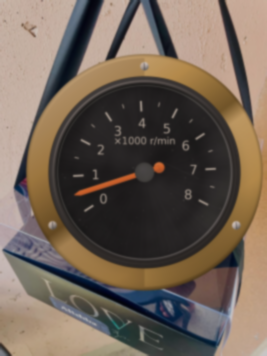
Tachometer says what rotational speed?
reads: 500 rpm
